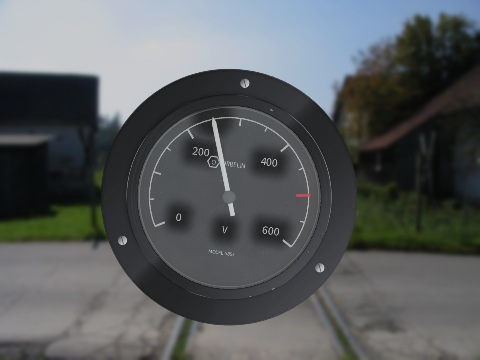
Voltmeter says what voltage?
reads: 250 V
